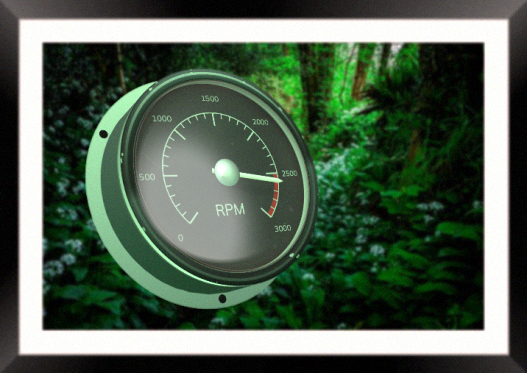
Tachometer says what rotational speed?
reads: 2600 rpm
